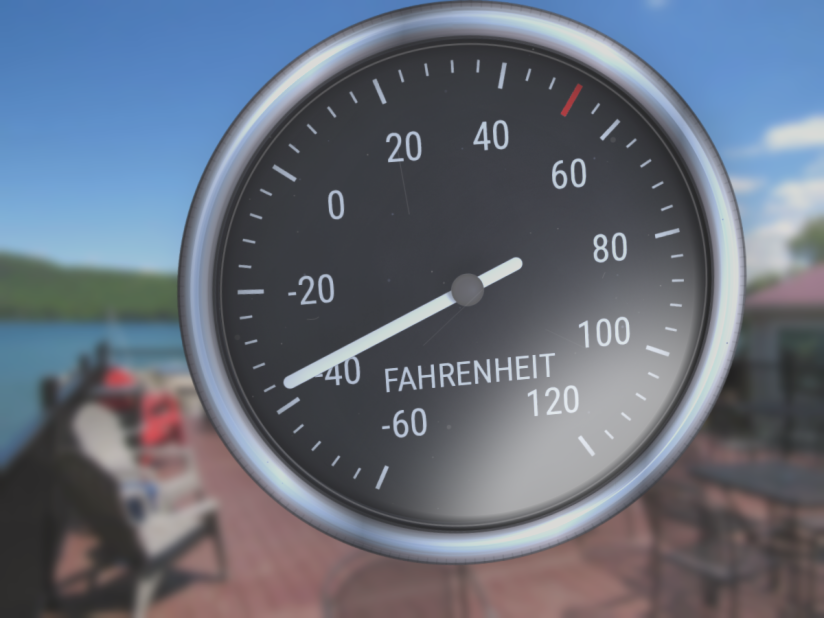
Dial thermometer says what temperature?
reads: -36 °F
